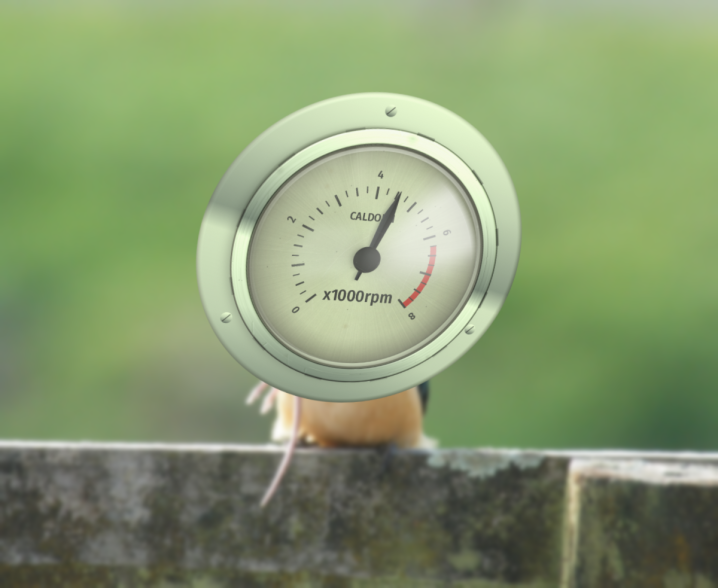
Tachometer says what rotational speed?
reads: 4500 rpm
